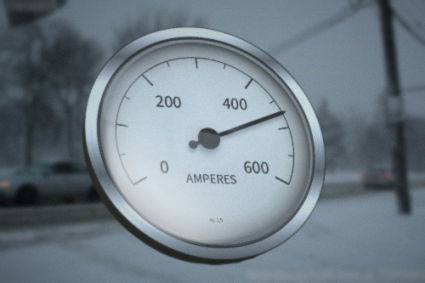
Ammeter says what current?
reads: 475 A
